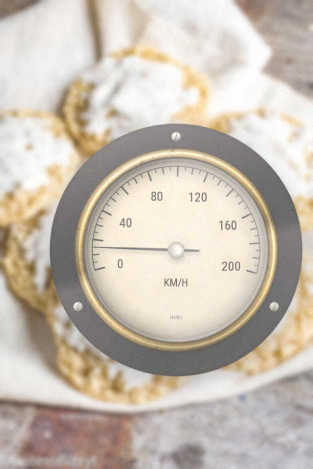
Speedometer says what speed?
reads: 15 km/h
